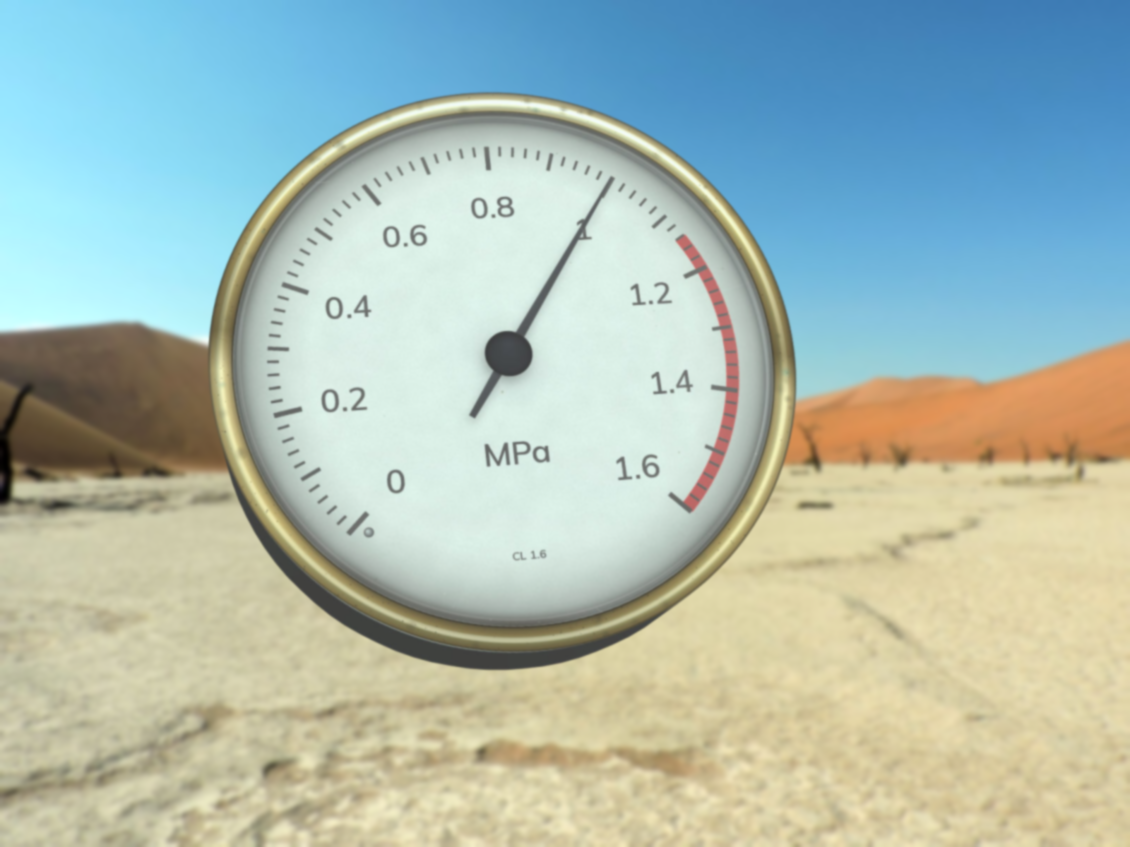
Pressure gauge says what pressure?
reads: 1 MPa
